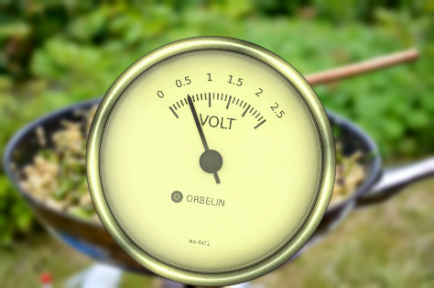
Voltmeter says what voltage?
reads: 0.5 V
